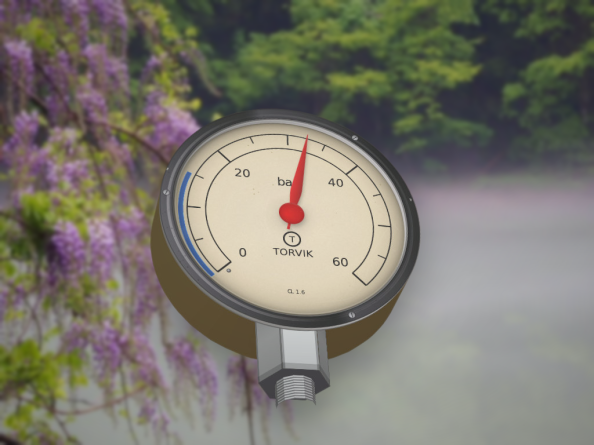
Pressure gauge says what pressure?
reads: 32.5 bar
